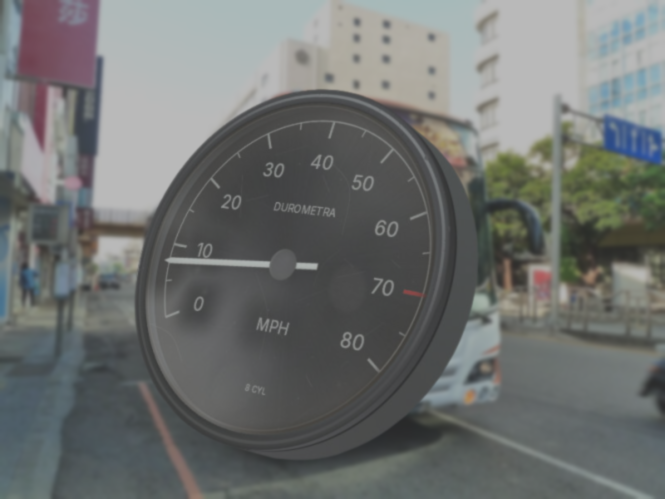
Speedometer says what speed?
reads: 7.5 mph
